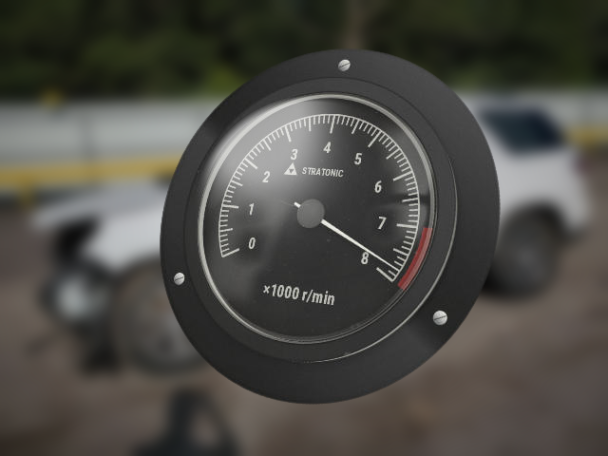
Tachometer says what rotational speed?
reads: 7800 rpm
